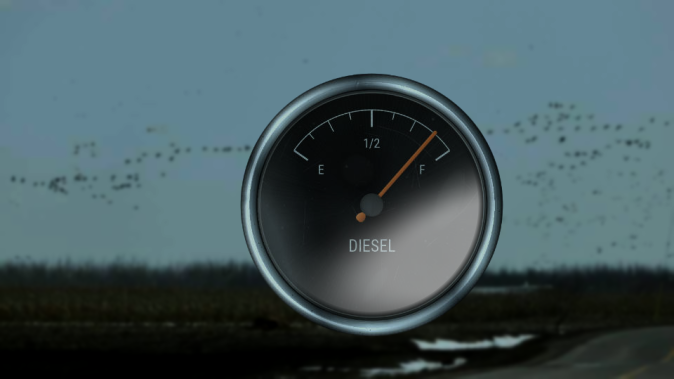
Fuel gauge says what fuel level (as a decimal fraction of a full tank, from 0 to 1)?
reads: 0.875
